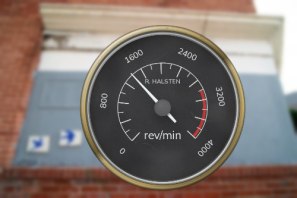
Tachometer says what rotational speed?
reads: 1400 rpm
